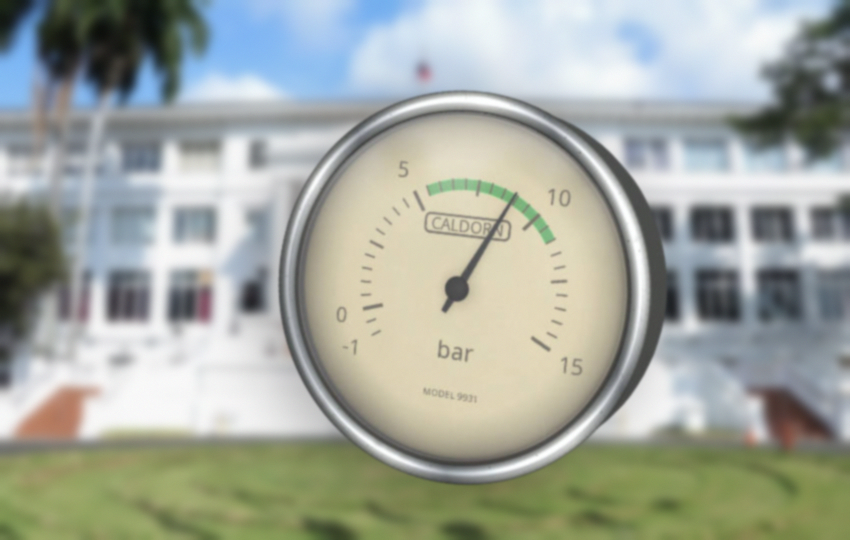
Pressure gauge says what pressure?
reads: 9 bar
